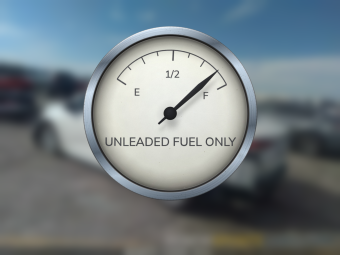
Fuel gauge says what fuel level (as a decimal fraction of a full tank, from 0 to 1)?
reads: 0.875
